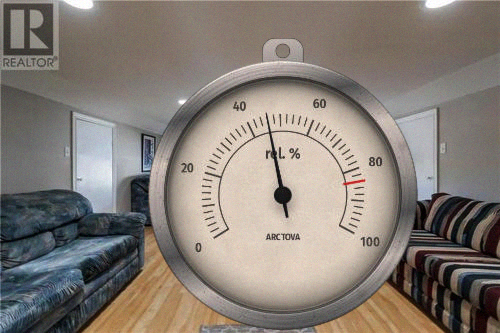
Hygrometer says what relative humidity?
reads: 46 %
